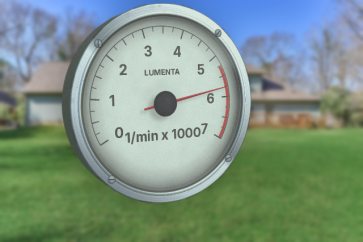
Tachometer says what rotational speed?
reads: 5750 rpm
